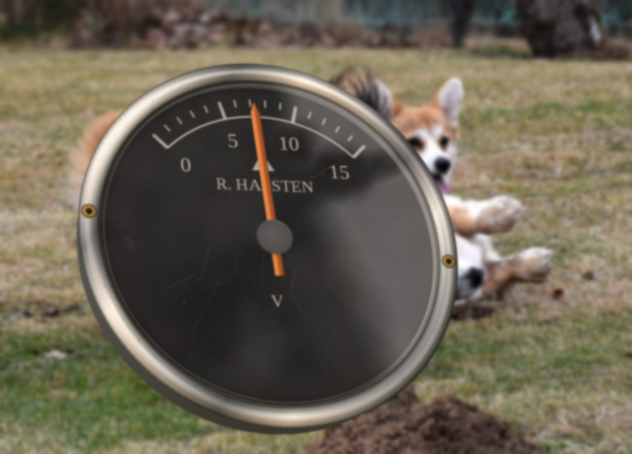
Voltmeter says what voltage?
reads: 7 V
